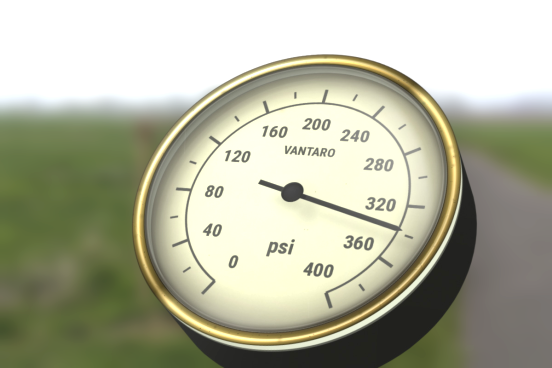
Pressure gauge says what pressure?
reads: 340 psi
